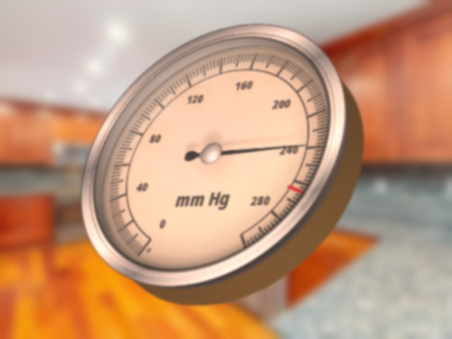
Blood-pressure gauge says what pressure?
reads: 240 mmHg
